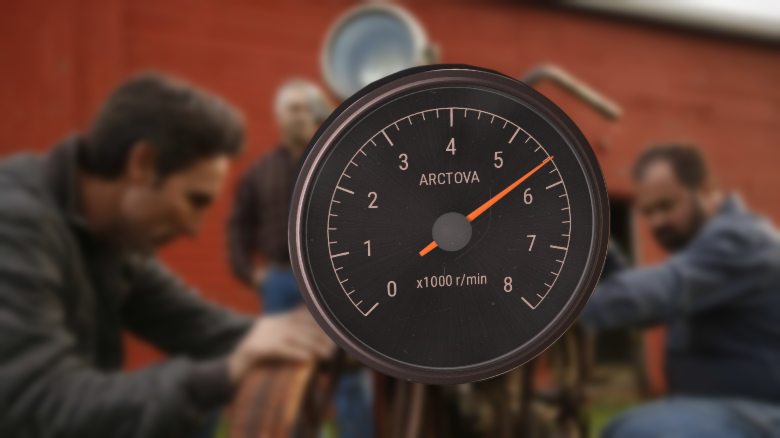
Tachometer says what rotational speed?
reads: 5600 rpm
